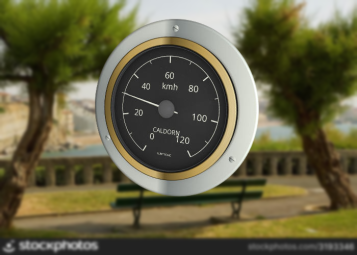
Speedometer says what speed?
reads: 30 km/h
